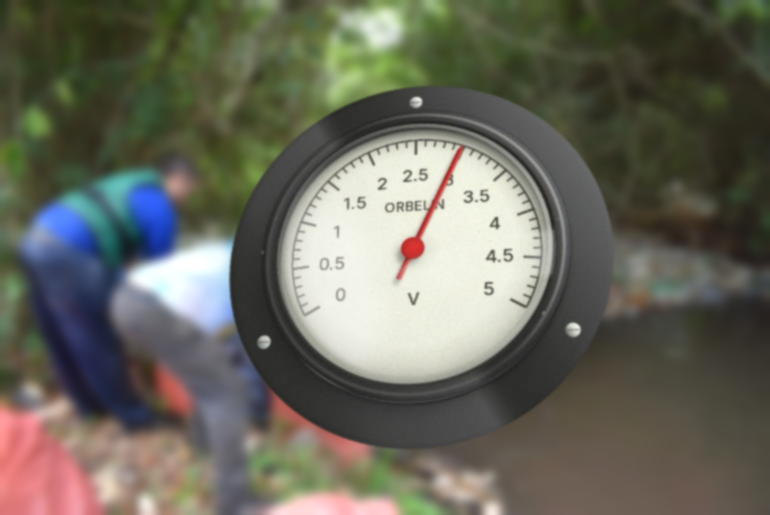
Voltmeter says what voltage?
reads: 3 V
